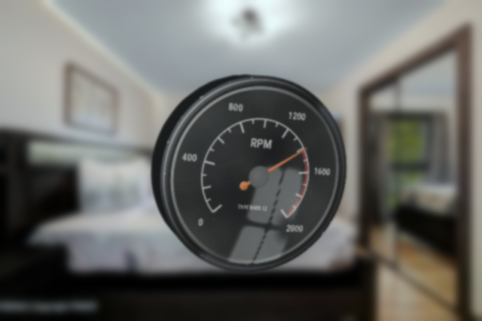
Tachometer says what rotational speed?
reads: 1400 rpm
